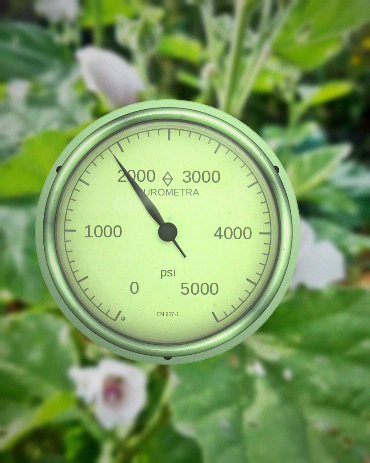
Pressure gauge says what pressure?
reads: 1900 psi
